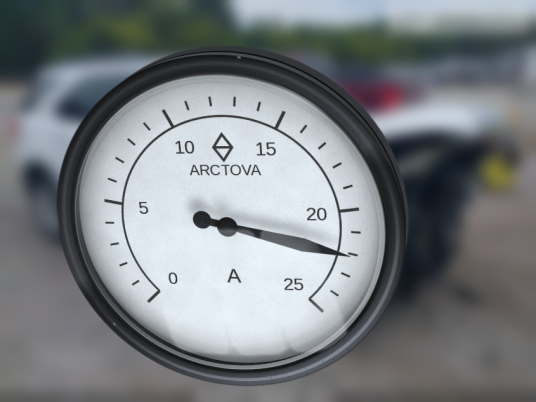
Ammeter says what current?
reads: 22 A
